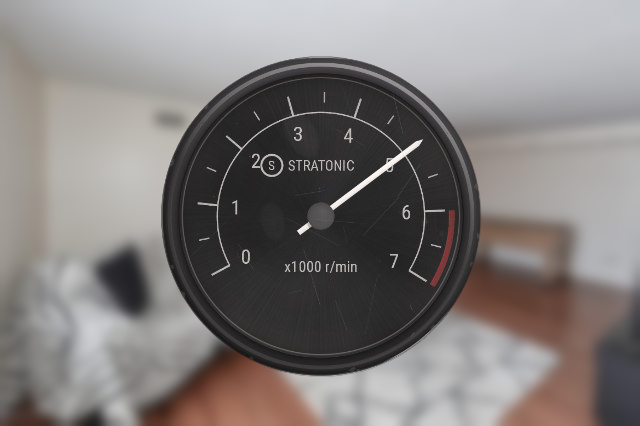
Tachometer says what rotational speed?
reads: 5000 rpm
